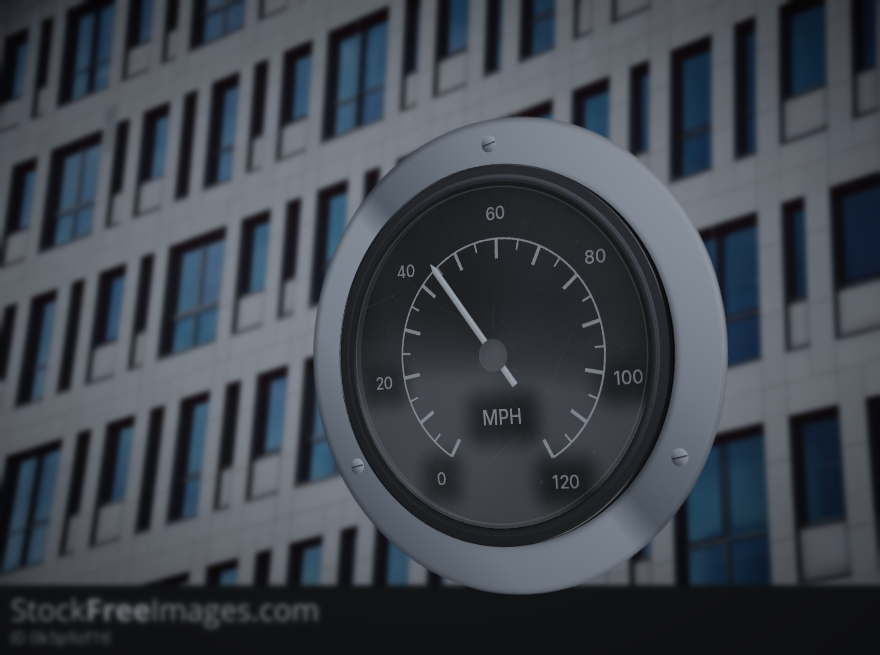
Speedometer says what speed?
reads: 45 mph
